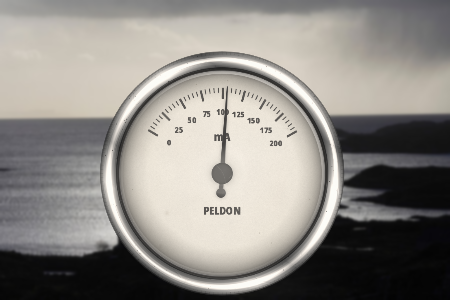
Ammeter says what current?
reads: 105 mA
